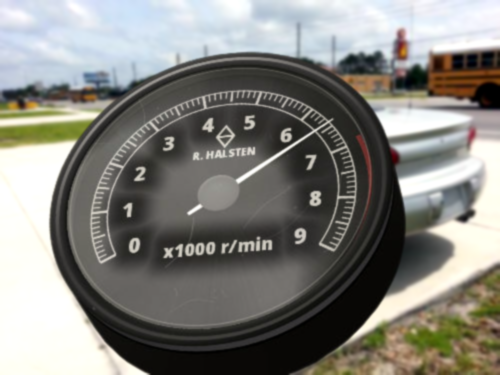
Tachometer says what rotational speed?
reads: 6500 rpm
